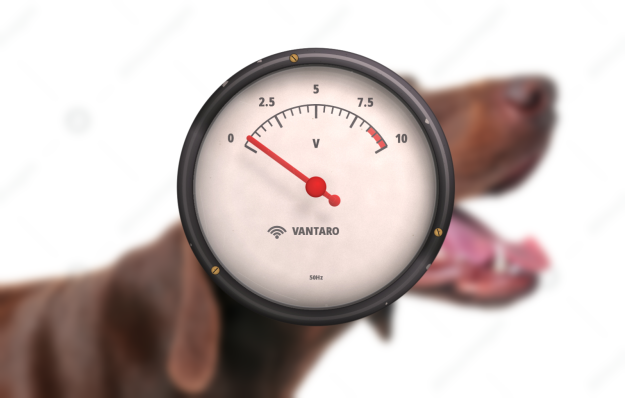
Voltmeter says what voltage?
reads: 0.5 V
